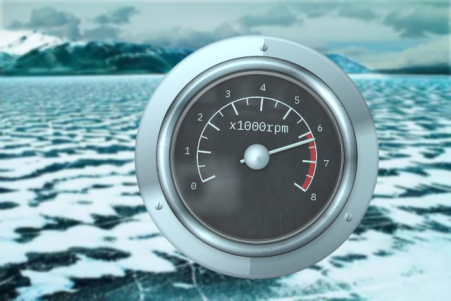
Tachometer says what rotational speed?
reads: 6250 rpm
